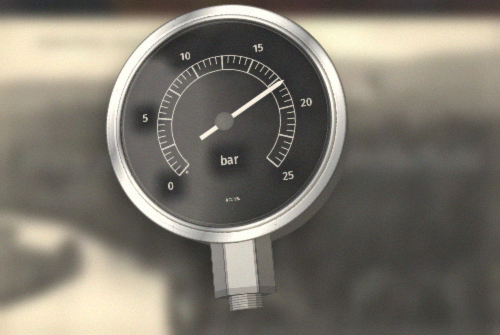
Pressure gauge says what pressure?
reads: 18 bar
